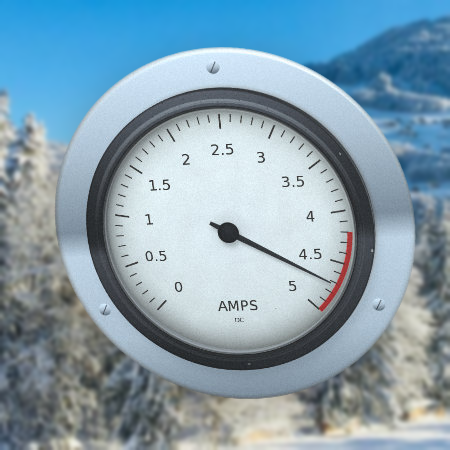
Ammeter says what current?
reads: 4.7 A
